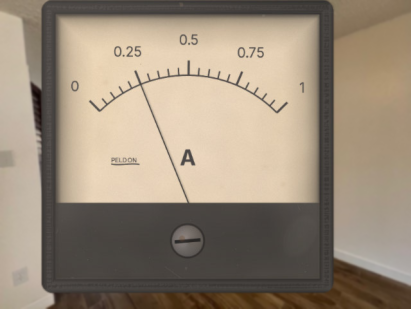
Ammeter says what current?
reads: 0.25 A
